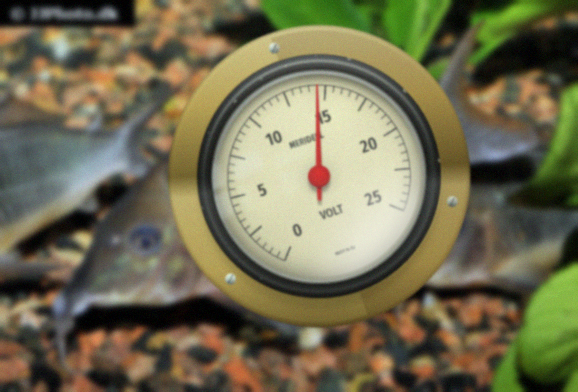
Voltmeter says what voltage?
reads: 14.5 V
